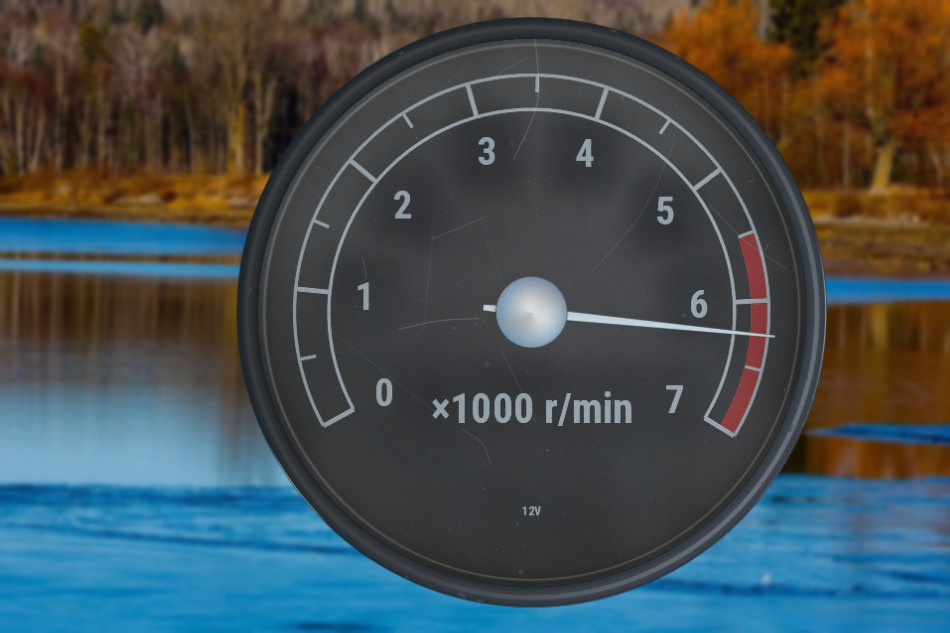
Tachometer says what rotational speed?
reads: 6250 rpm
